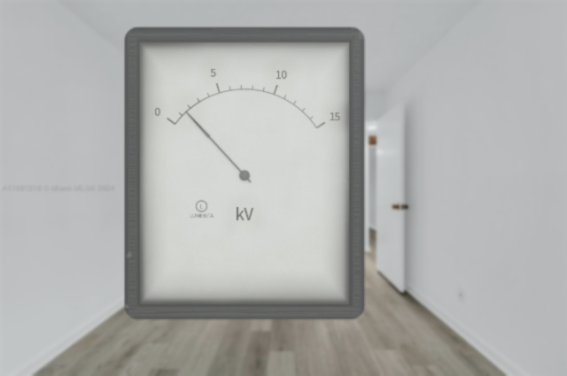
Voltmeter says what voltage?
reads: 1.5 kV
